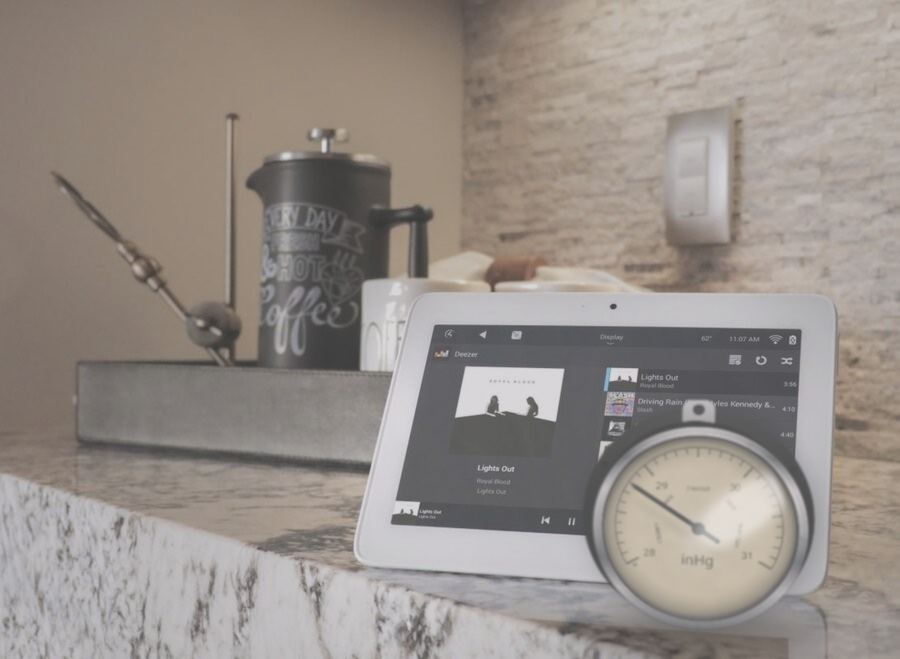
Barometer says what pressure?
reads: 28.8 inHg
